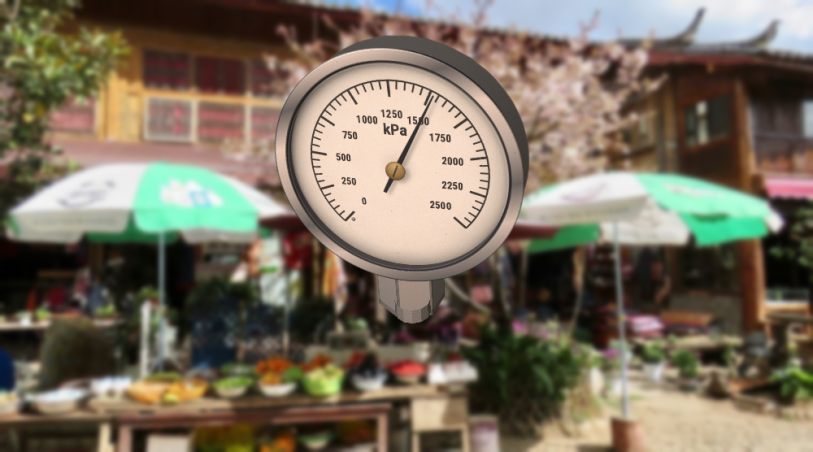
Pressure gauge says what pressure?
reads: 1525 kPa
